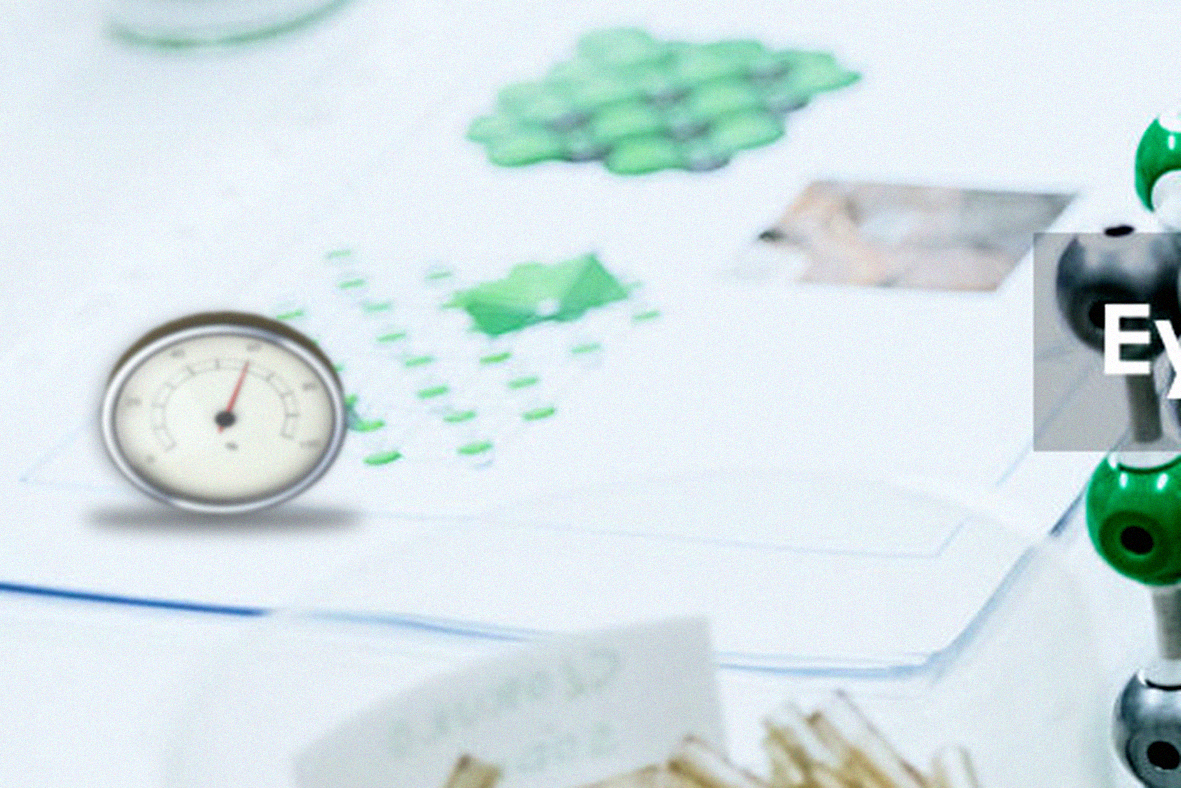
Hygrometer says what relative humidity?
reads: 60 %
